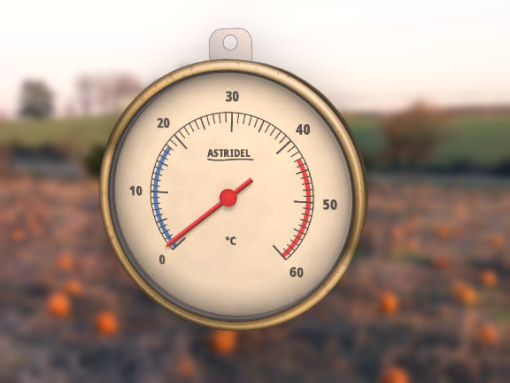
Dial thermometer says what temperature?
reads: 1 °C
